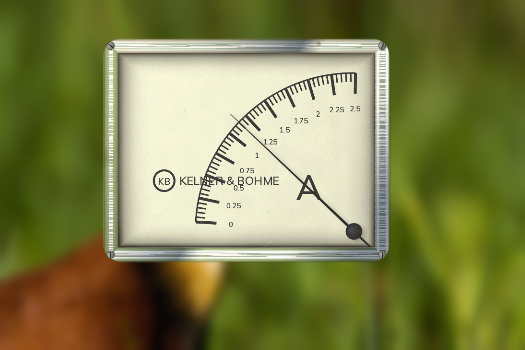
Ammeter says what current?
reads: 1.15 A
